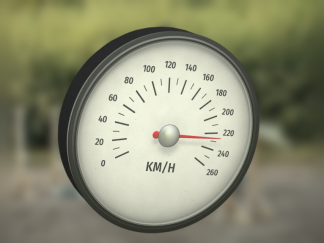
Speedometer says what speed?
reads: 225 km/h
